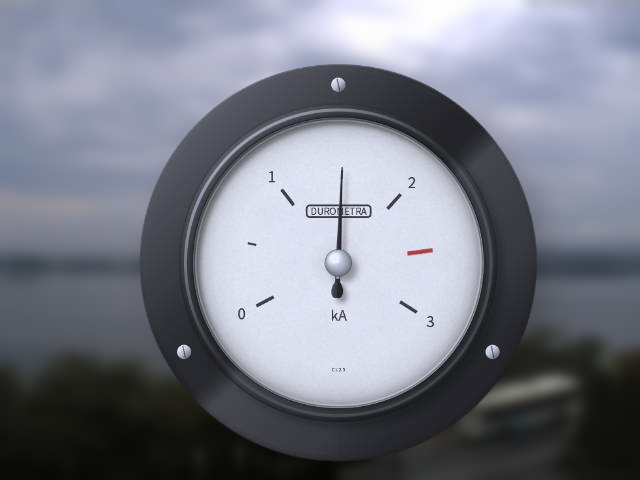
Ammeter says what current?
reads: 1.5 kA
